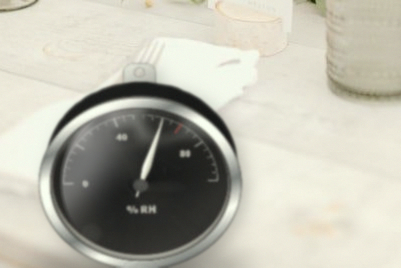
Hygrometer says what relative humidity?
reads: 60 %
